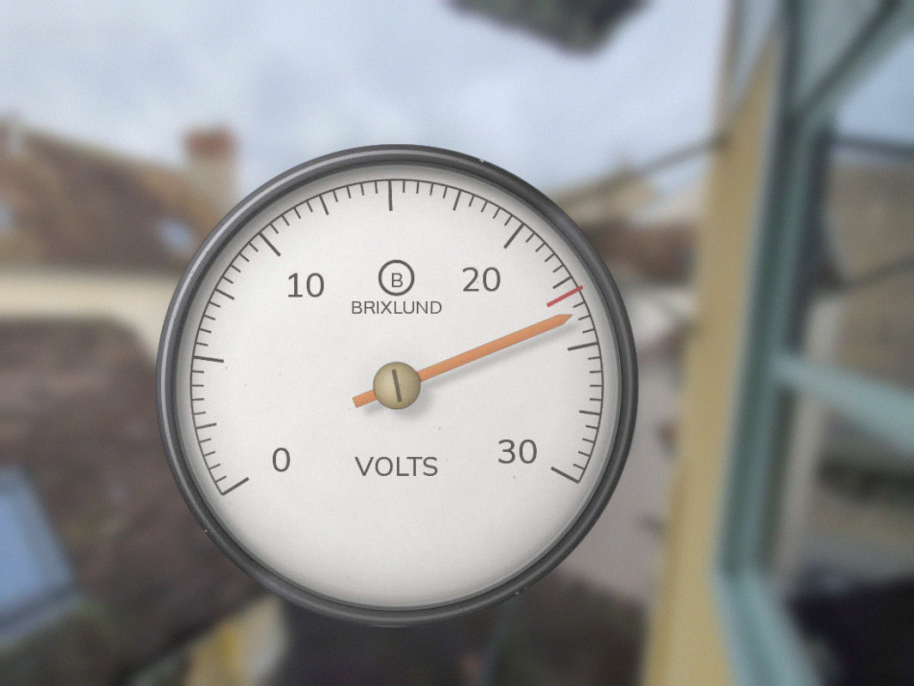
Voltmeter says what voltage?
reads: 23.75 V
